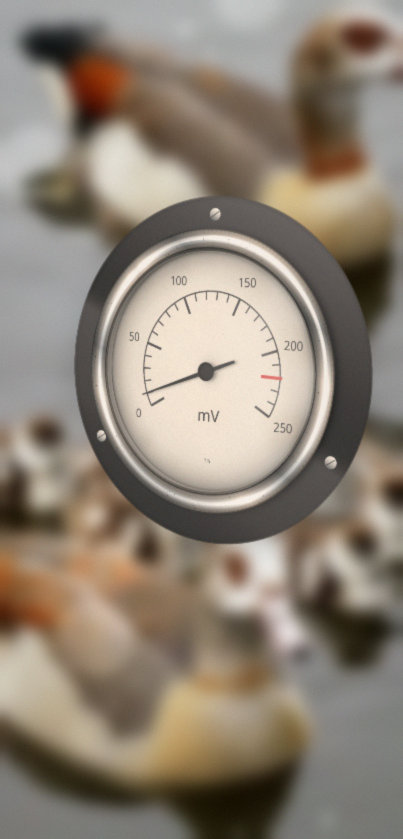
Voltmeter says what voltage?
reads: 10 mV
